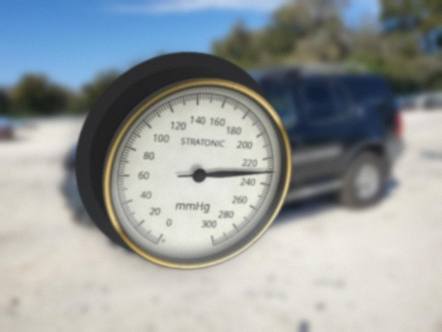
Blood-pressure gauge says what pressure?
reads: 230 mmHg
